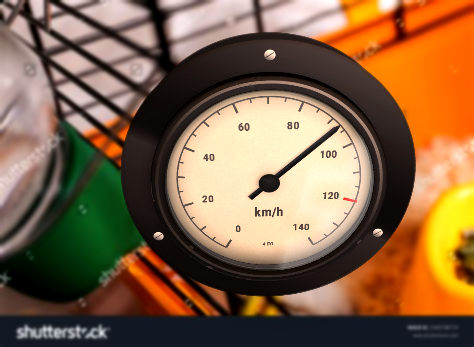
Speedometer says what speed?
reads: 92.5 km/h
